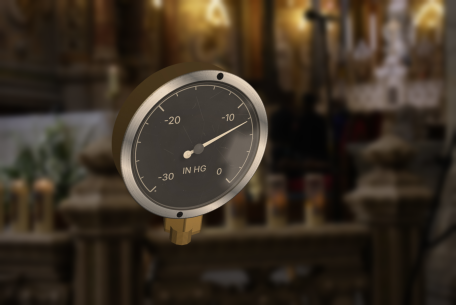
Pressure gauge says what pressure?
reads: -8 inHg
